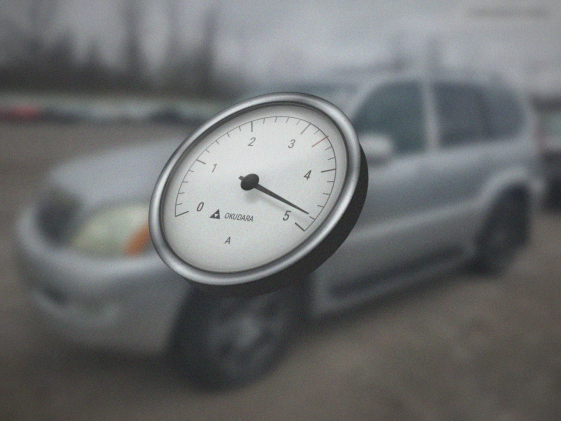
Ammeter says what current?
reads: 4.8 A
